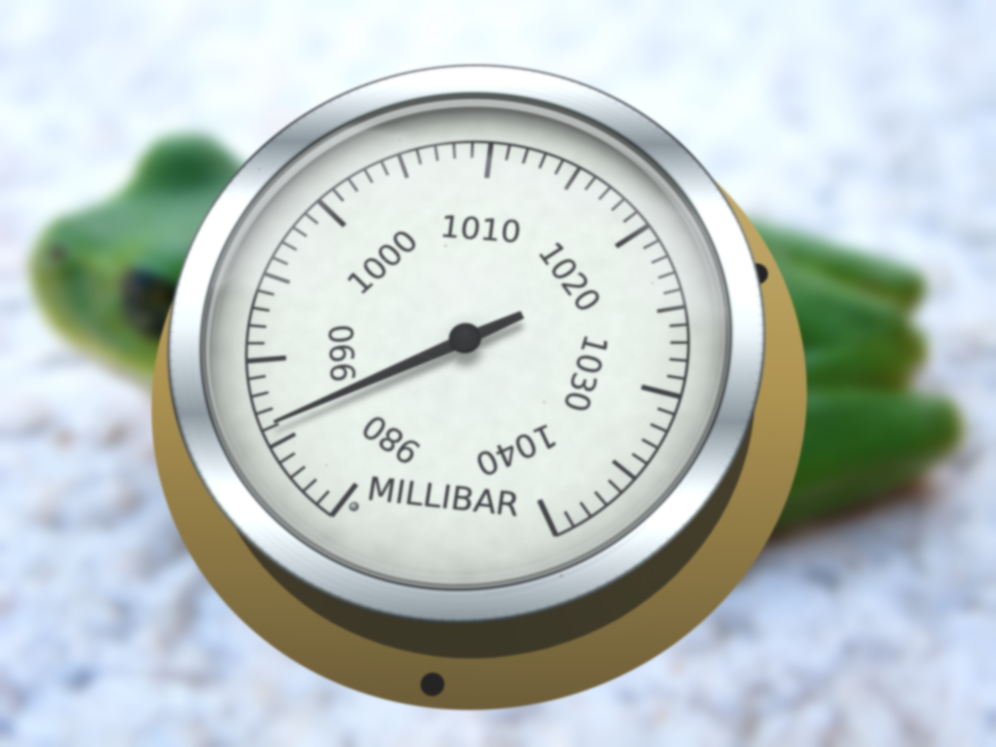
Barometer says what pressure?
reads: 986 mbar
